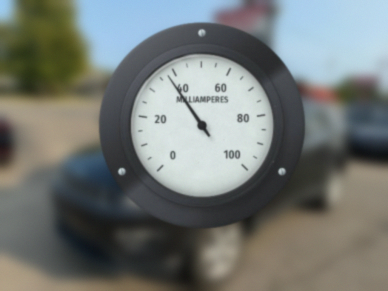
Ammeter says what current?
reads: 37.5 mA
